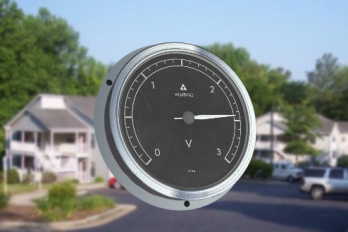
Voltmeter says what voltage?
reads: 2.45 V
